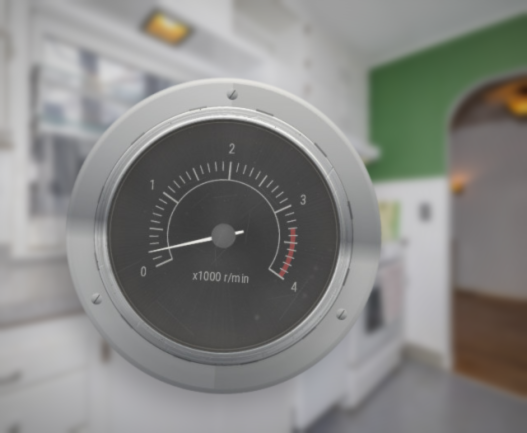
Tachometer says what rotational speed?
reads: 200 rpm
